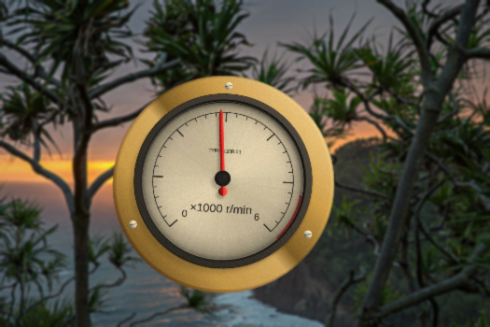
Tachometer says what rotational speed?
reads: 2900 rpm
